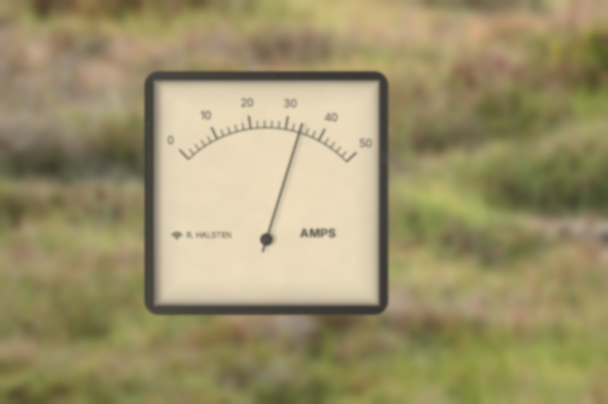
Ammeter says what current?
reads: 34 A
